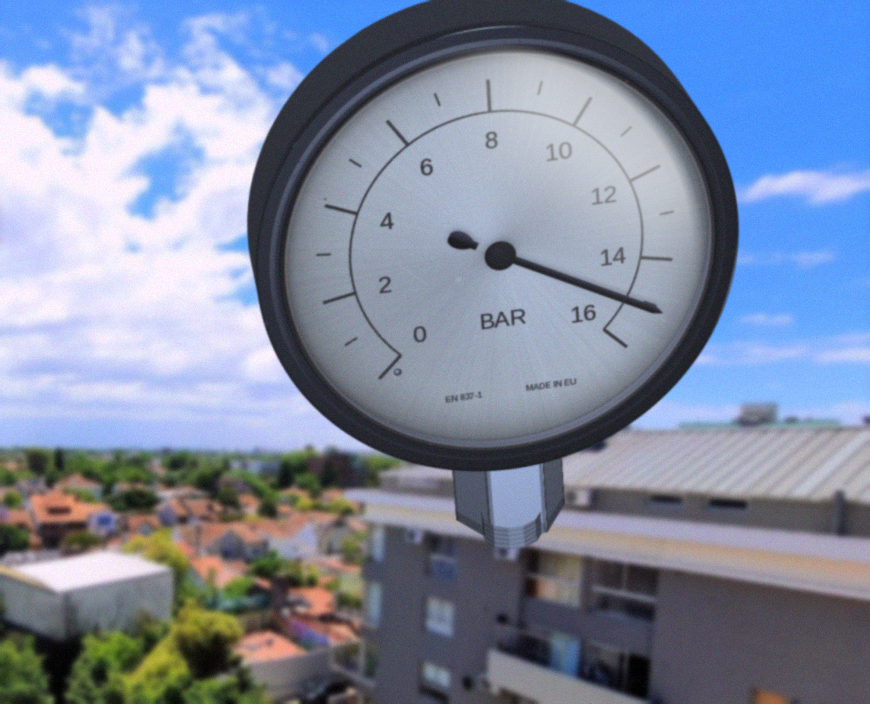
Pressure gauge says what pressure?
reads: 15 bar
